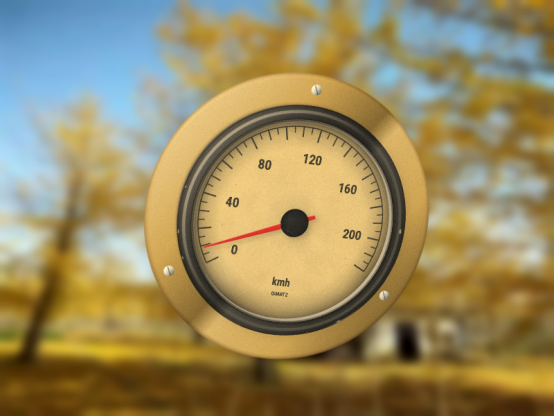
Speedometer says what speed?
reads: 10 km/h
